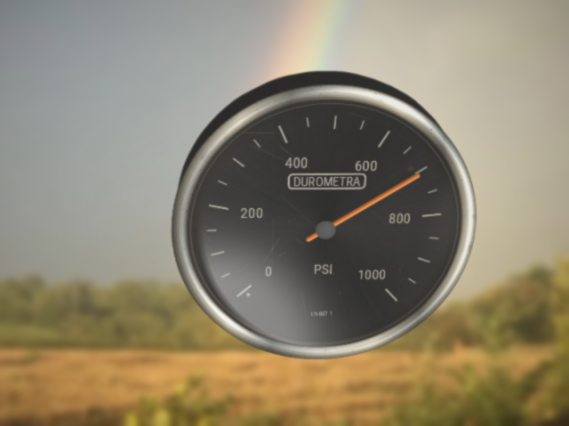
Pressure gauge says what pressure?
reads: 700 psi
